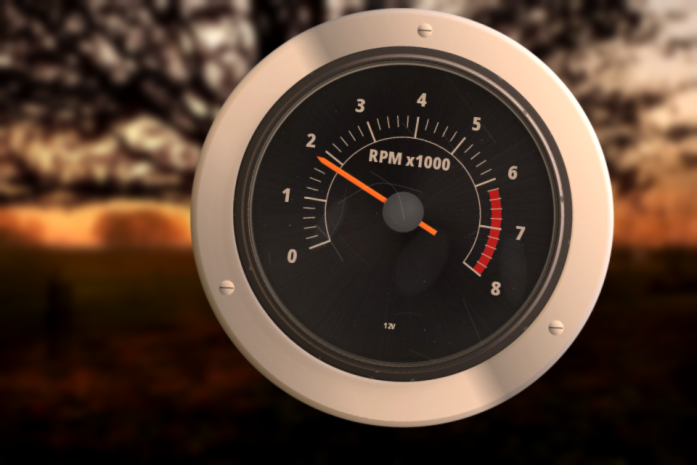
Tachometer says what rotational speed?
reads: 1800 rpm
